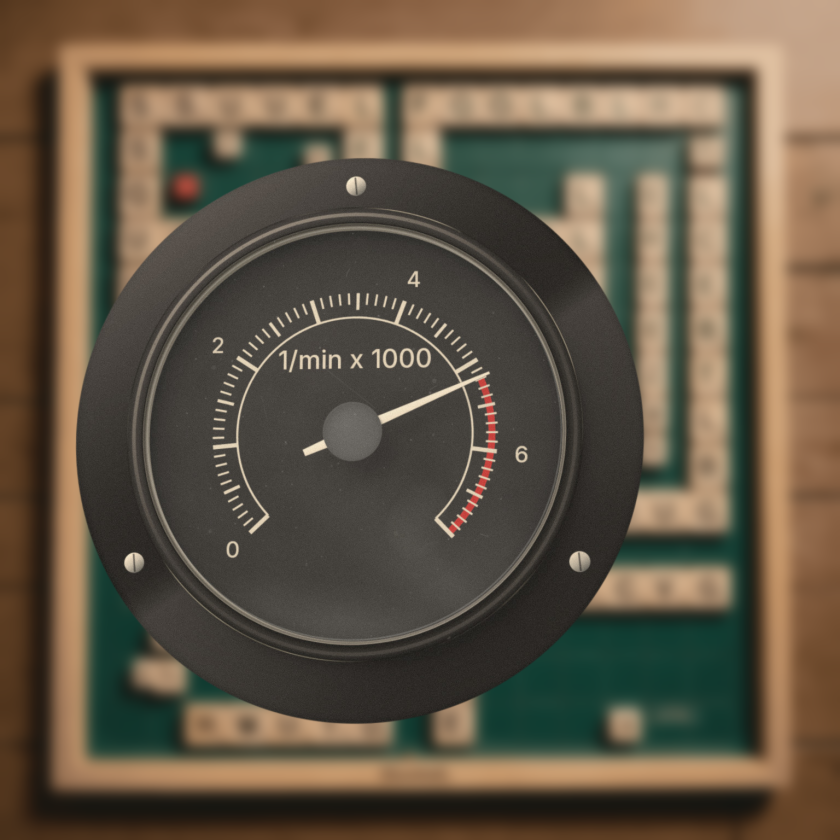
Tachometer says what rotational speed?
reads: 5200 rpm
